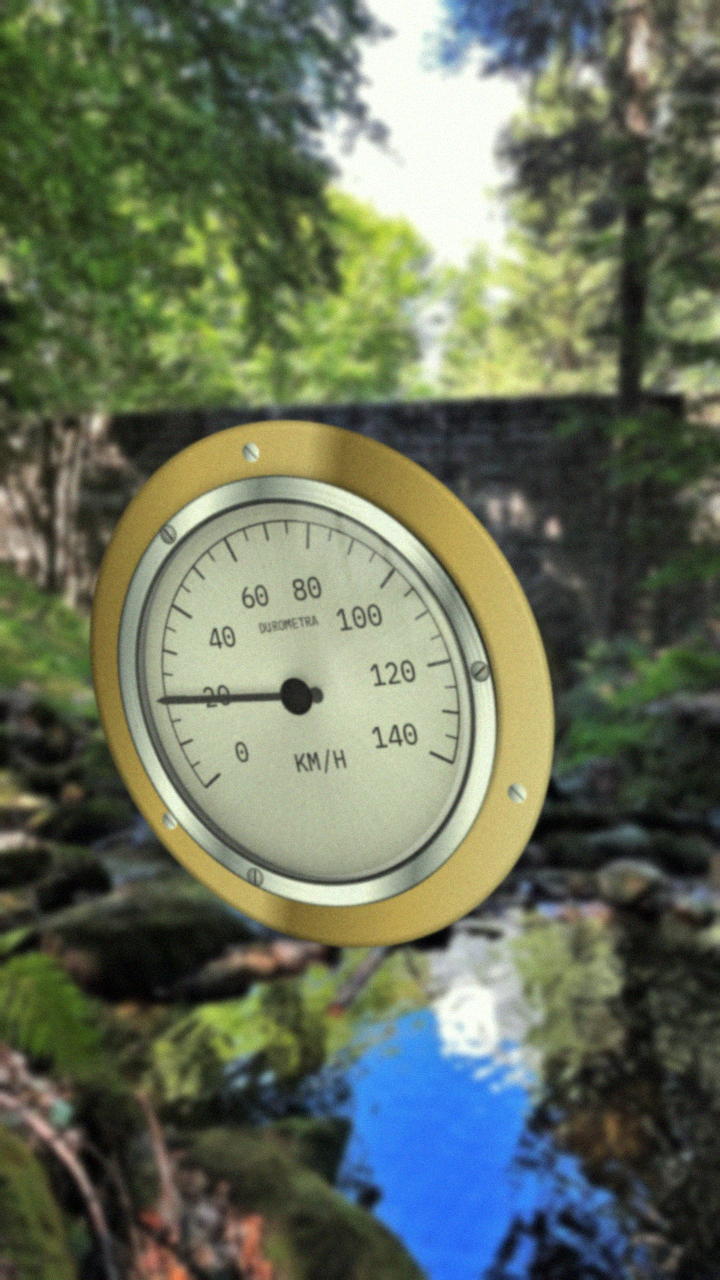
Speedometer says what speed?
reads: 20 km/h
